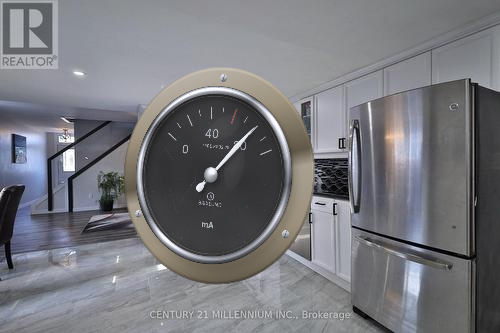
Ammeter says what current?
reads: 80 mA
